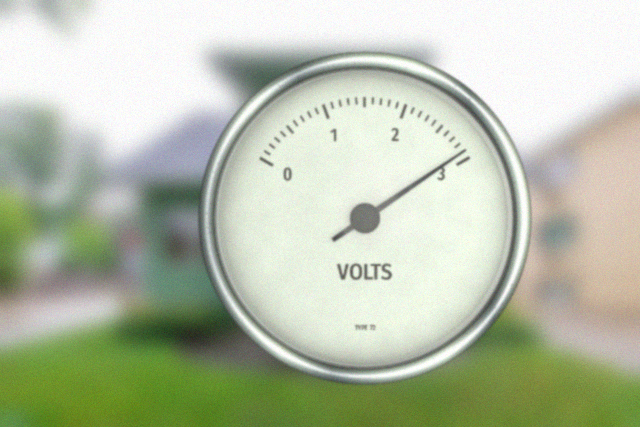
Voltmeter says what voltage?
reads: 2.9 V
